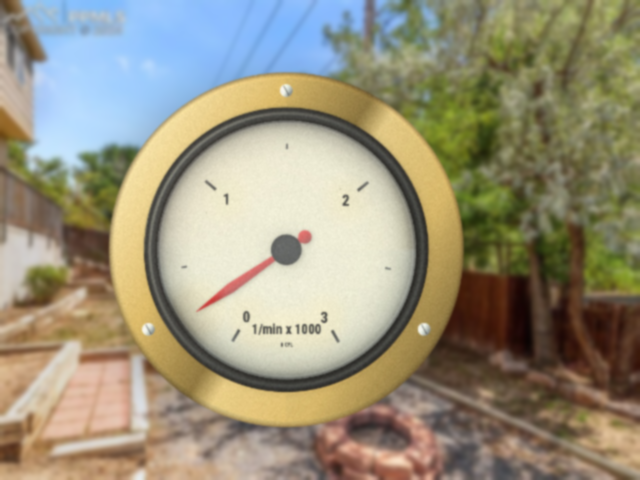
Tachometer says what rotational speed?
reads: 250 rpm
